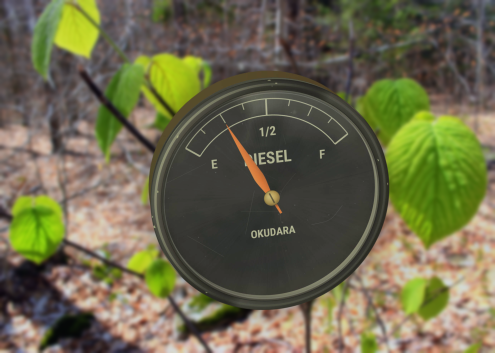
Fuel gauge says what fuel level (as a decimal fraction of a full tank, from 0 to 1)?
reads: 0.25
